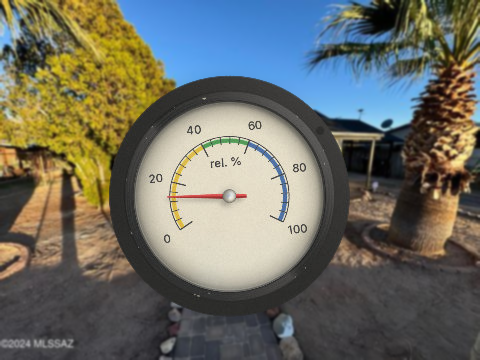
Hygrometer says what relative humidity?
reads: 14 %
